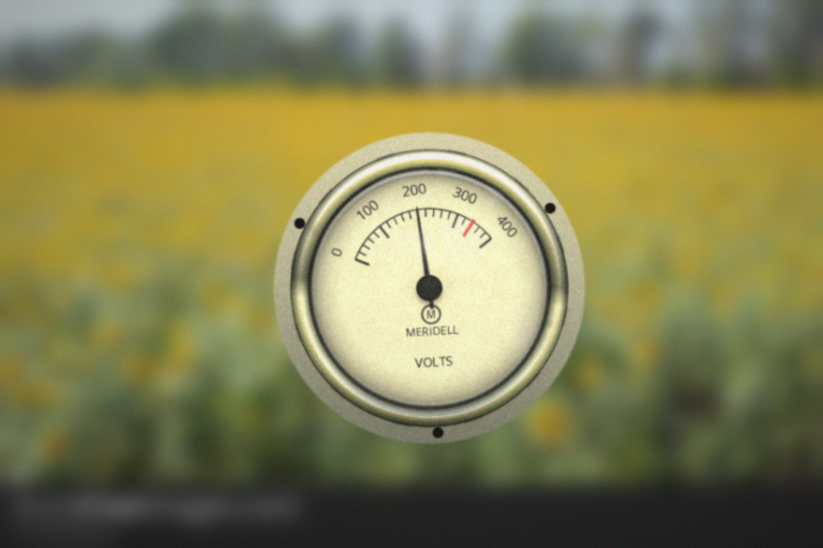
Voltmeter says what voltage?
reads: 200 V
